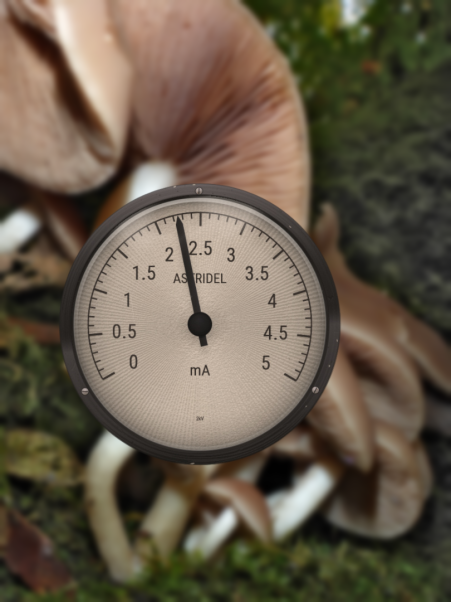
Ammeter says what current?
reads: 2.25 mA
